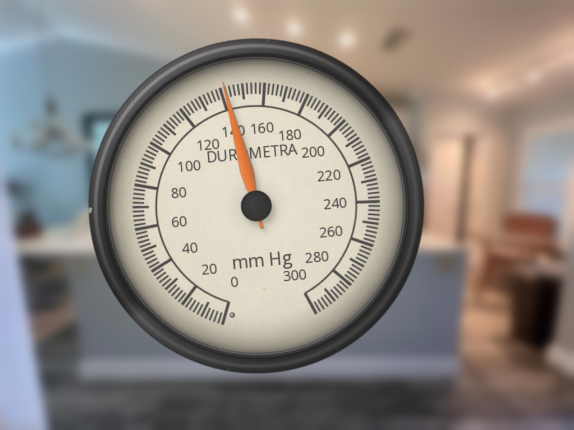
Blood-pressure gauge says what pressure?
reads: 142 mmHg
